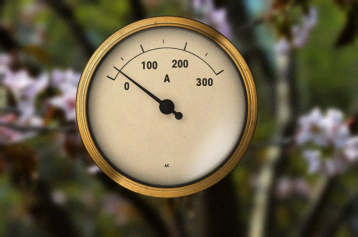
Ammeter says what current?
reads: 25 A
